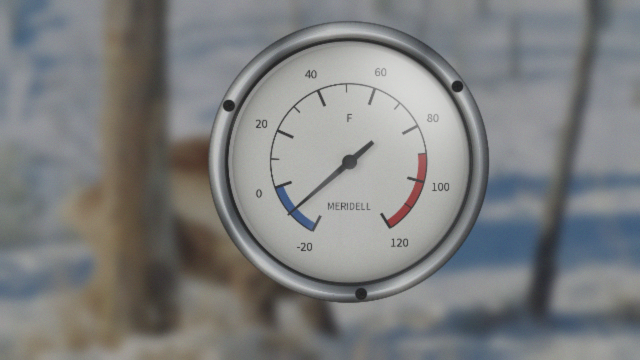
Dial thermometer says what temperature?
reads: -10 °F
